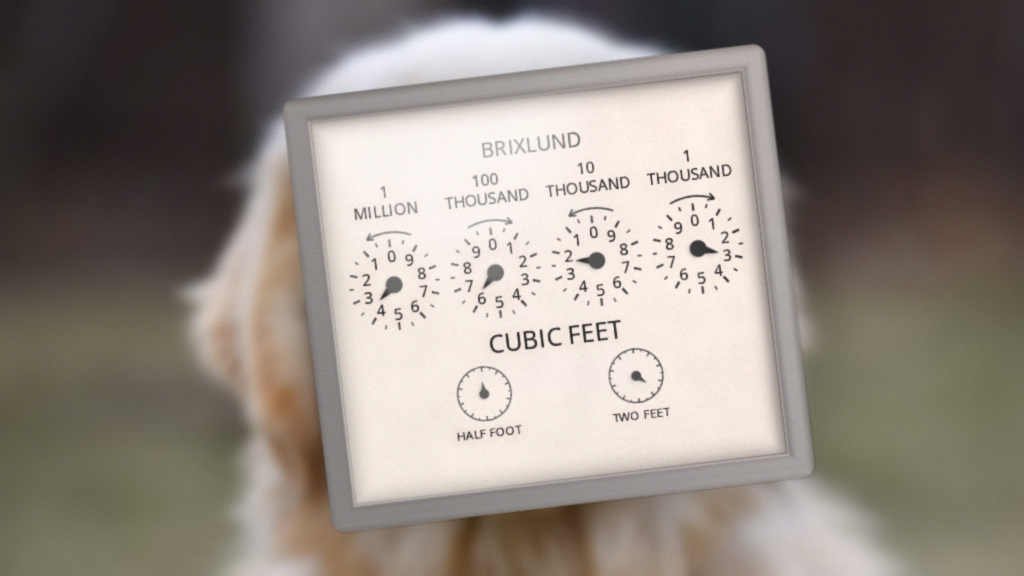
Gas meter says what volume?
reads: 362300 ft³
